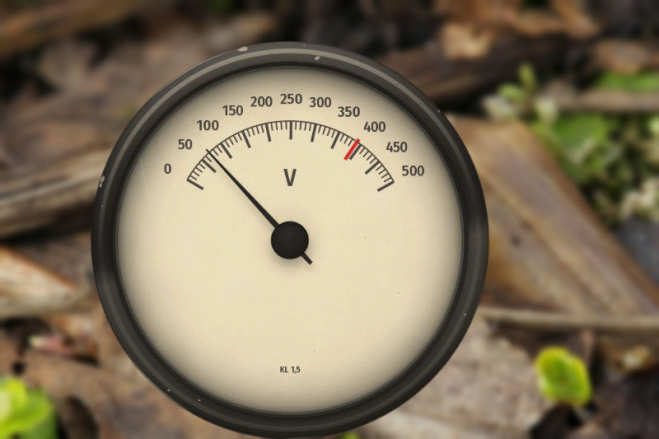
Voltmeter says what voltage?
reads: 70 V
